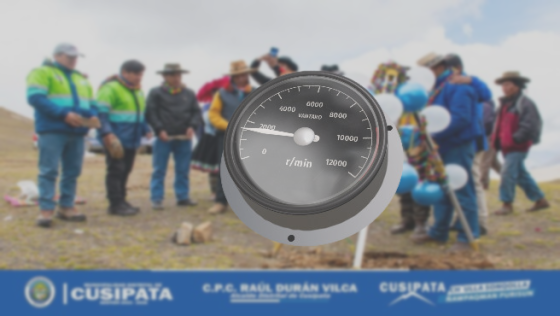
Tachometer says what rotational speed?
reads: 1500 rpm
